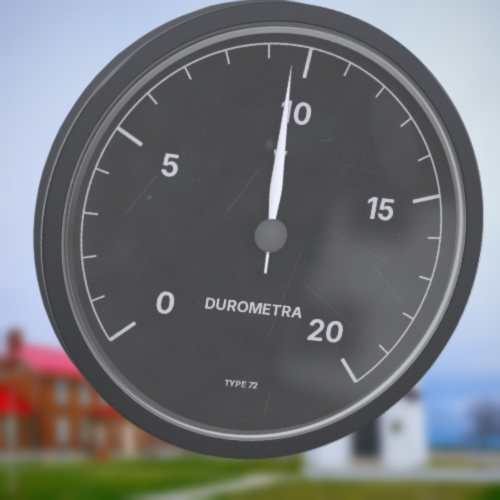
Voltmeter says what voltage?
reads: 9.5 V
